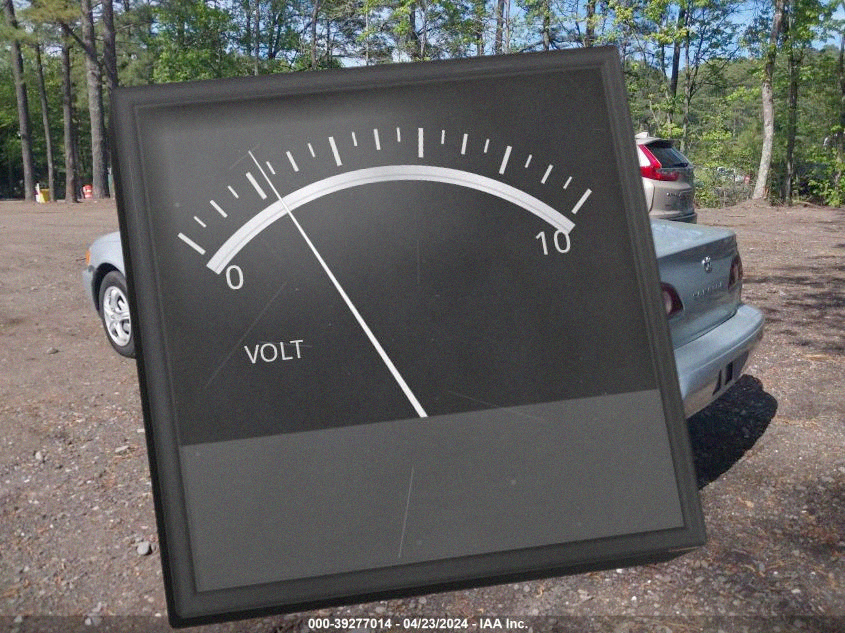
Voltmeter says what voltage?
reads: 2.25 V
